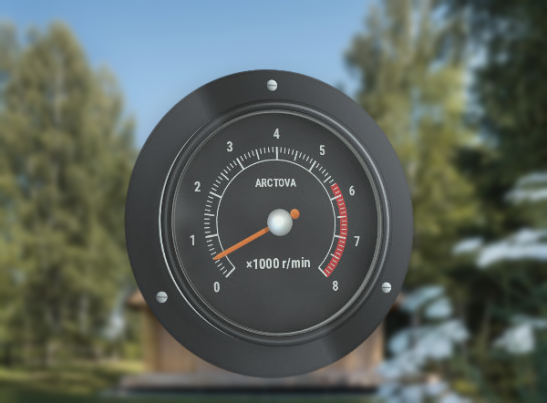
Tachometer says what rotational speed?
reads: 500 rpm
